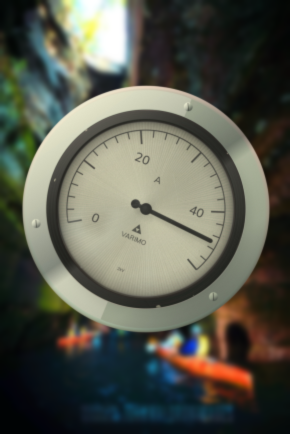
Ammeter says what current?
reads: 45 A
